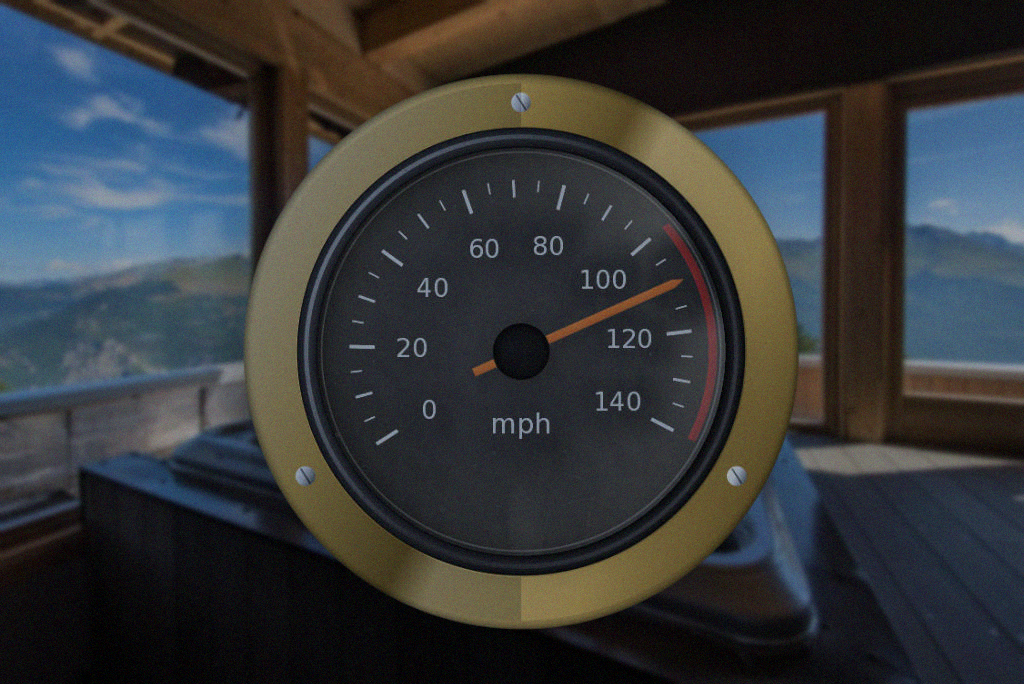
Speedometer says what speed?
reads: 110 mph
